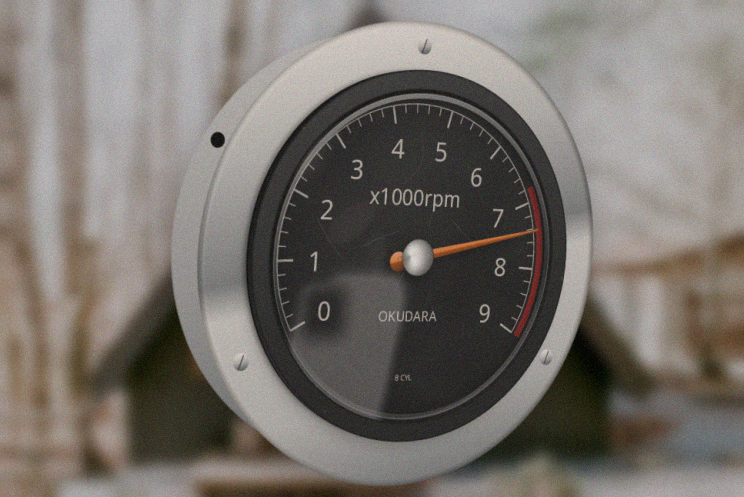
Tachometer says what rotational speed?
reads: 7400 rpm
